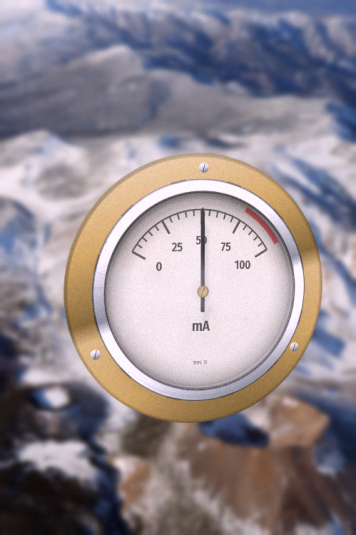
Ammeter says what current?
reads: 50 mA
